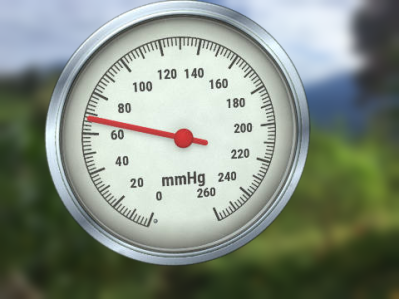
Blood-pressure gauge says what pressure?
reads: 68 mmHg
